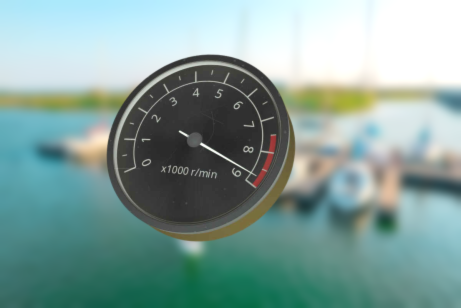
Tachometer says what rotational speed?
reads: 8750 rpm
